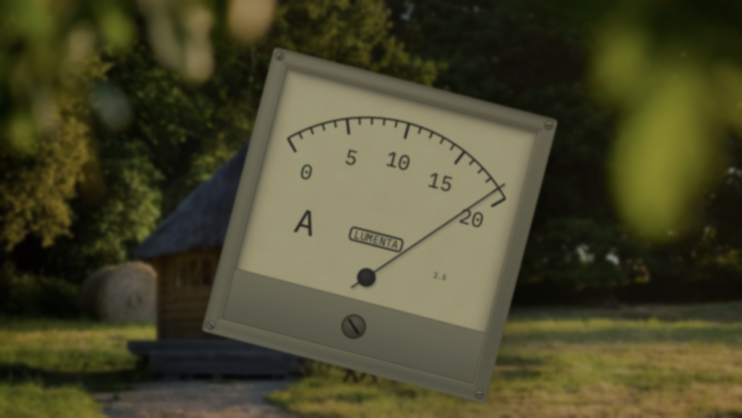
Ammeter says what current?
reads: 19 A
